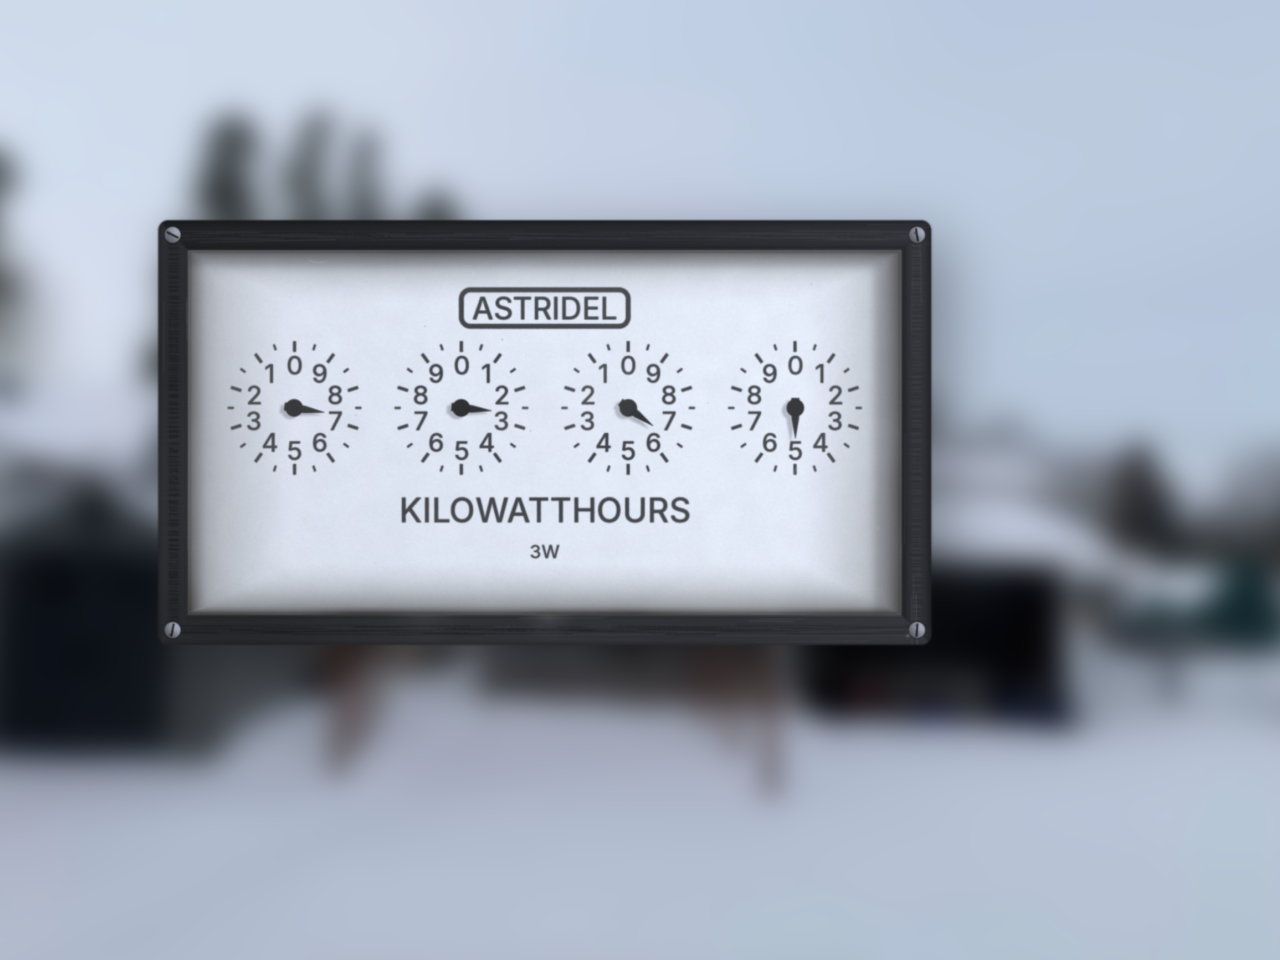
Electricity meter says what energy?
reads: 7265 kWh
